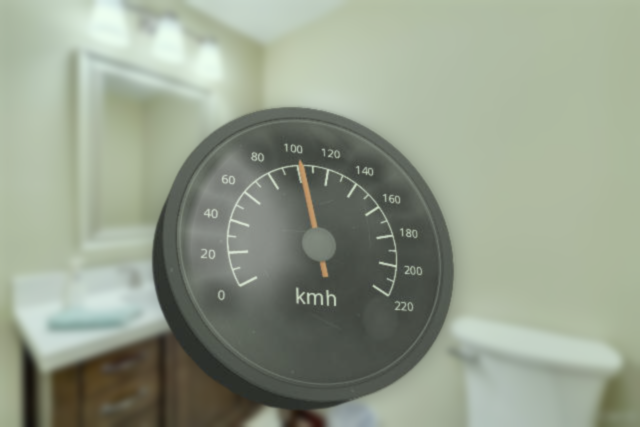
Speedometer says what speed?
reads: 100 km/h
